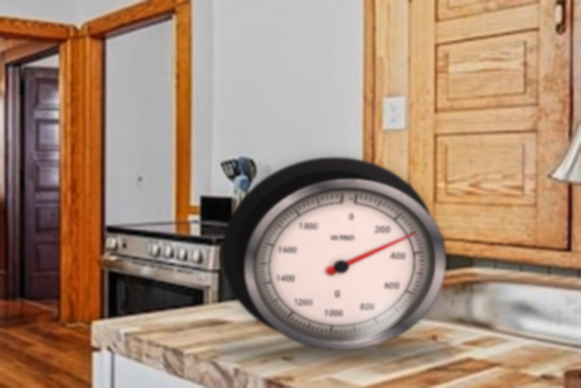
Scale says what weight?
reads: 300 g
